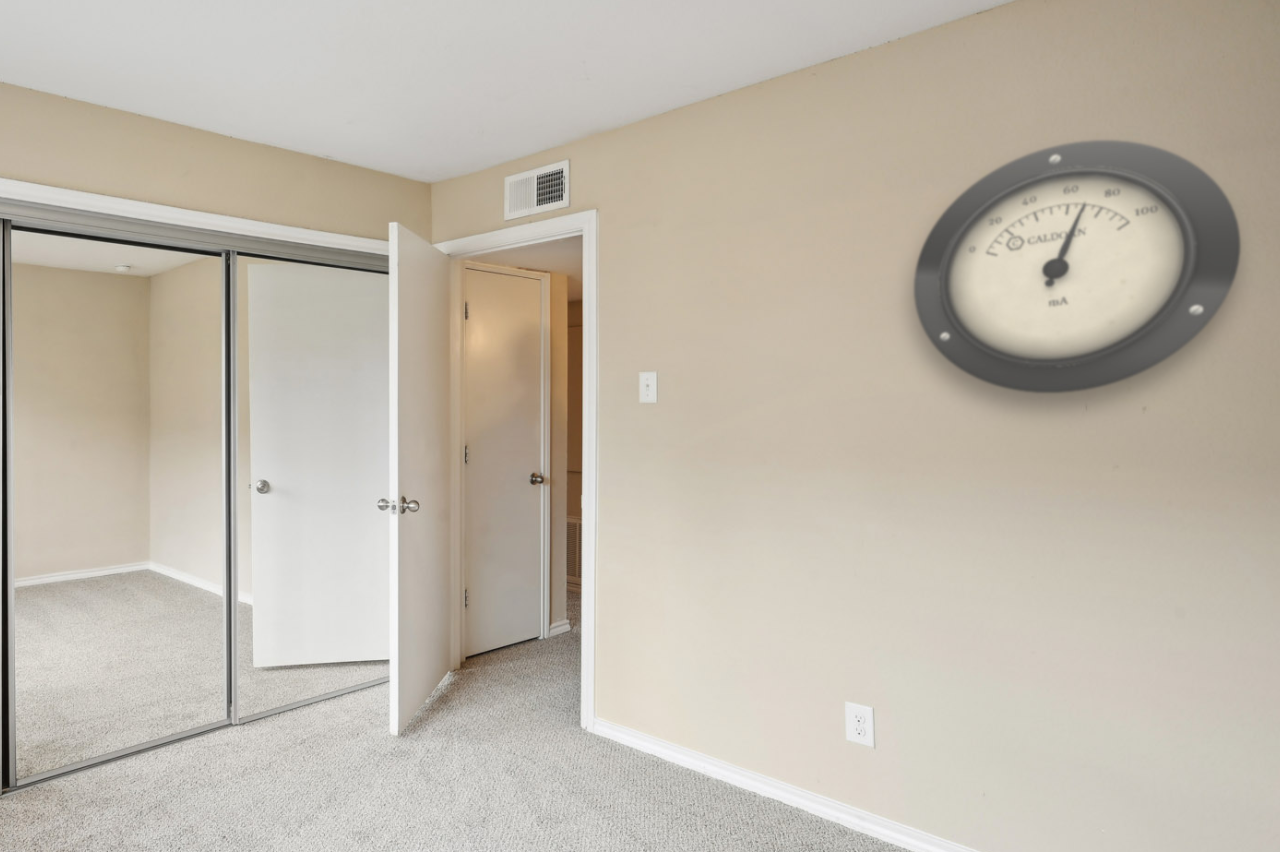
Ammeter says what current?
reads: 70 mA
